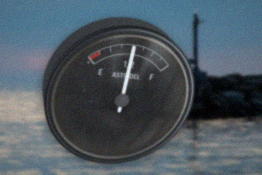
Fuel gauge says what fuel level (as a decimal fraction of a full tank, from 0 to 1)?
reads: 0.5
